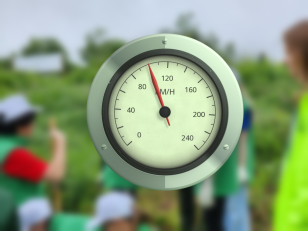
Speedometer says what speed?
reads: 100 km/h
